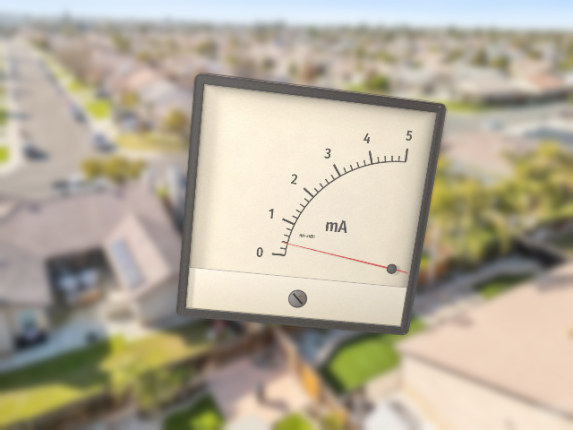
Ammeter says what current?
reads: 0.4 mA
